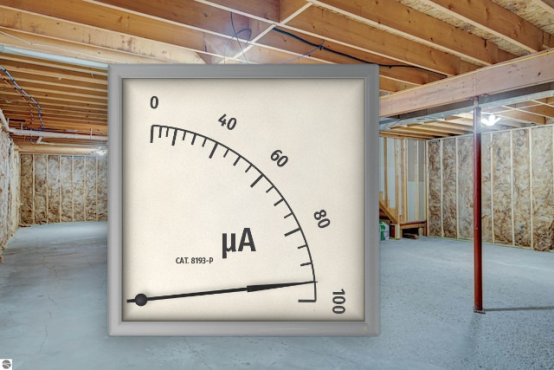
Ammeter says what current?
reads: 95 µA
